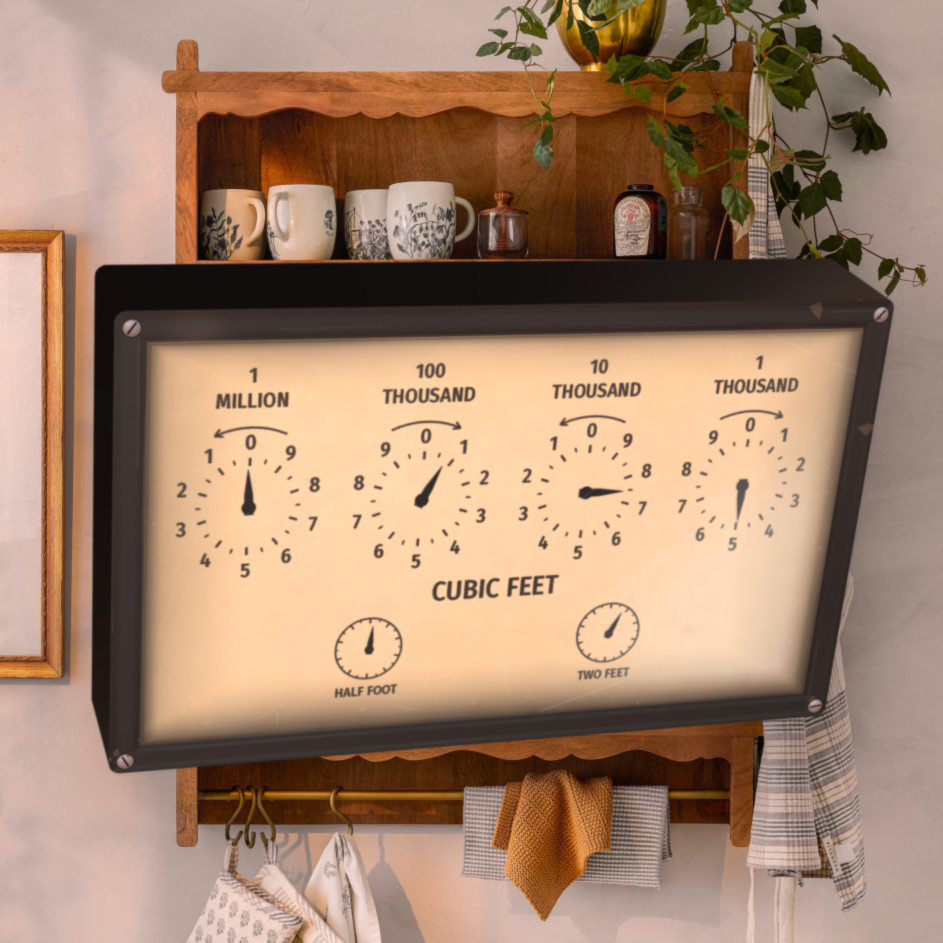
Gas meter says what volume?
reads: 7500 ft³
